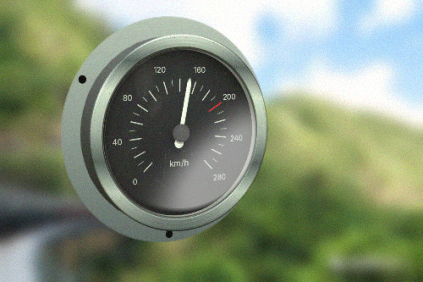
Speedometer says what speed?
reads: 150 km/h
